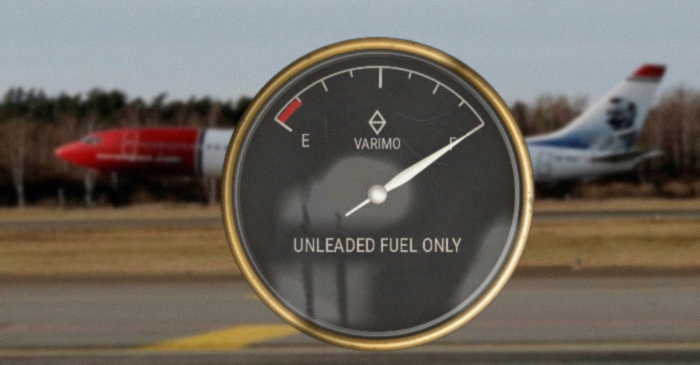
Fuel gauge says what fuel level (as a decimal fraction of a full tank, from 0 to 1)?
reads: 1
